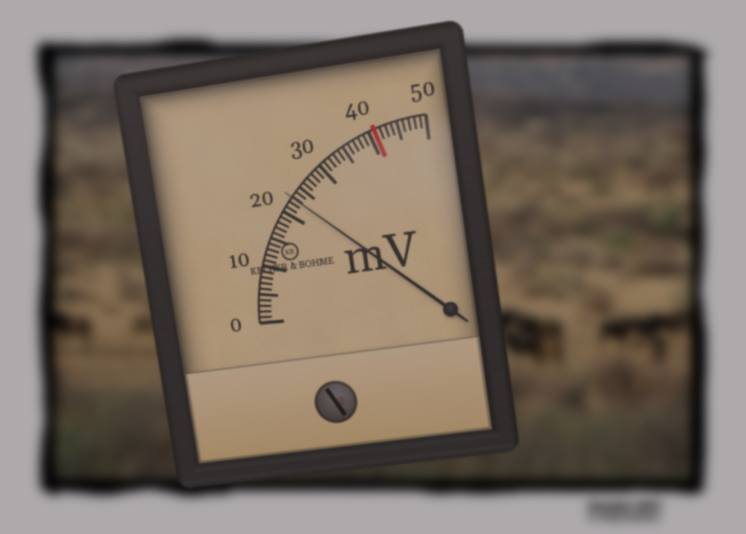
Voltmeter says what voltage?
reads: 23 mV
